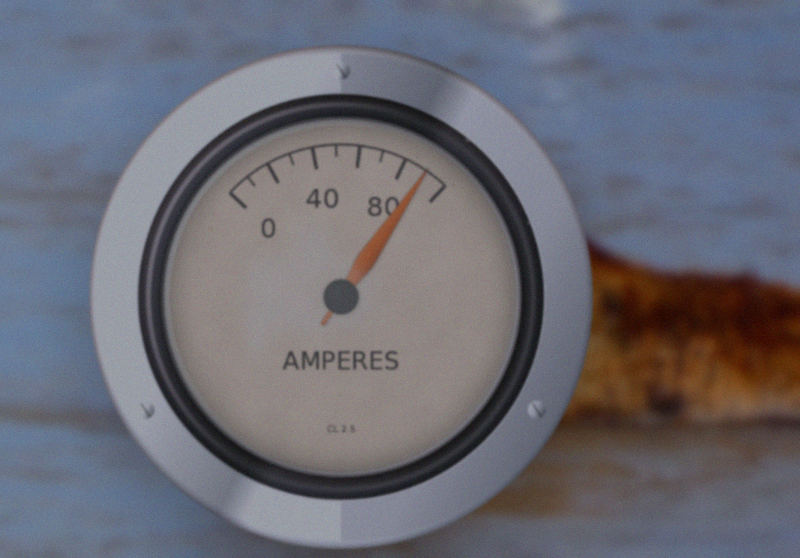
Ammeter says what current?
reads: 90 A
